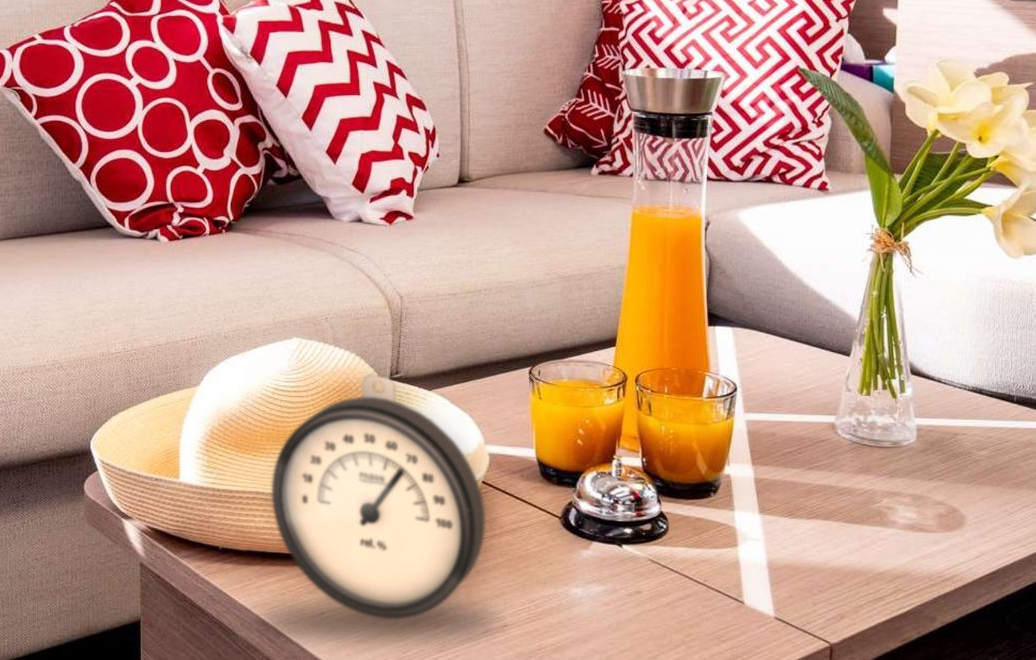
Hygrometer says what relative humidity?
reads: 70 %
